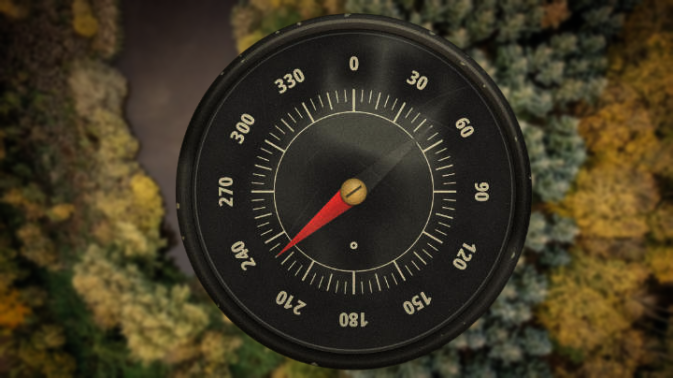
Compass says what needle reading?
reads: 230 °
